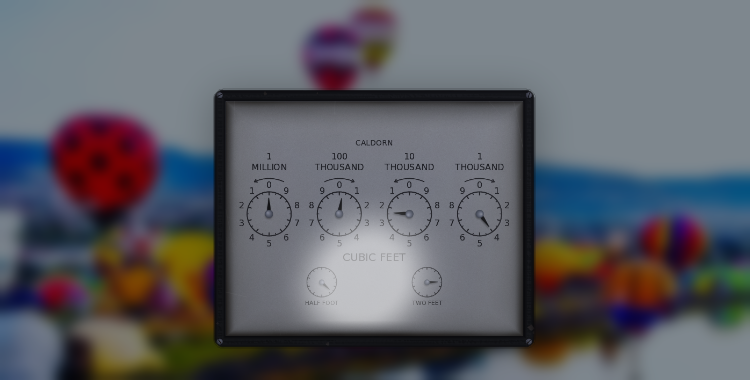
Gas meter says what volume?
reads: 2400 ft³
